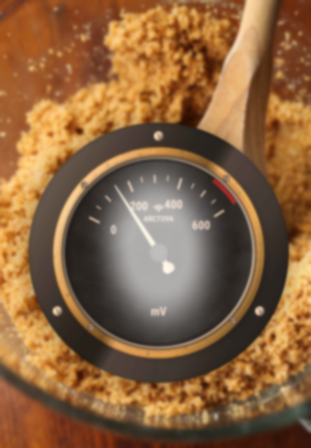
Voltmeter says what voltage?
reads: 150 mV
